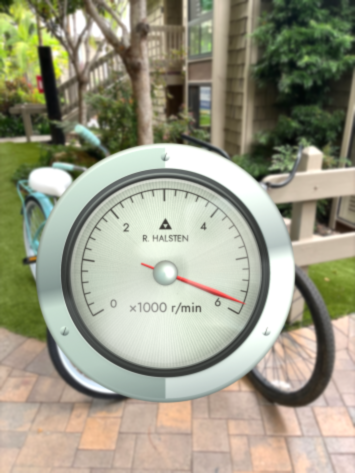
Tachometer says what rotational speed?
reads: 5800 rpm
